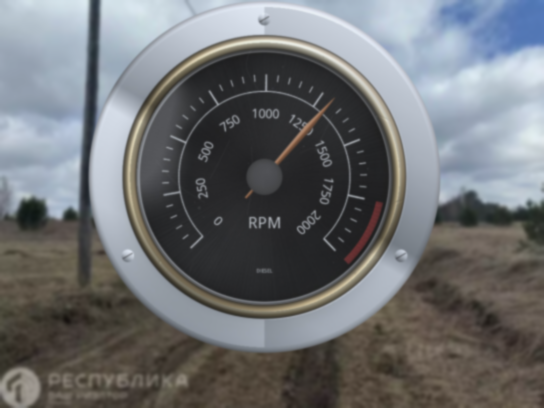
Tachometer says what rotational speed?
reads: 1300 rpm
